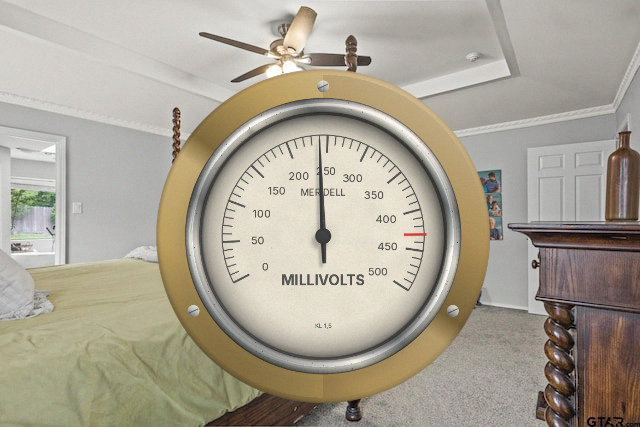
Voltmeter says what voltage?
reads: 240 mV
